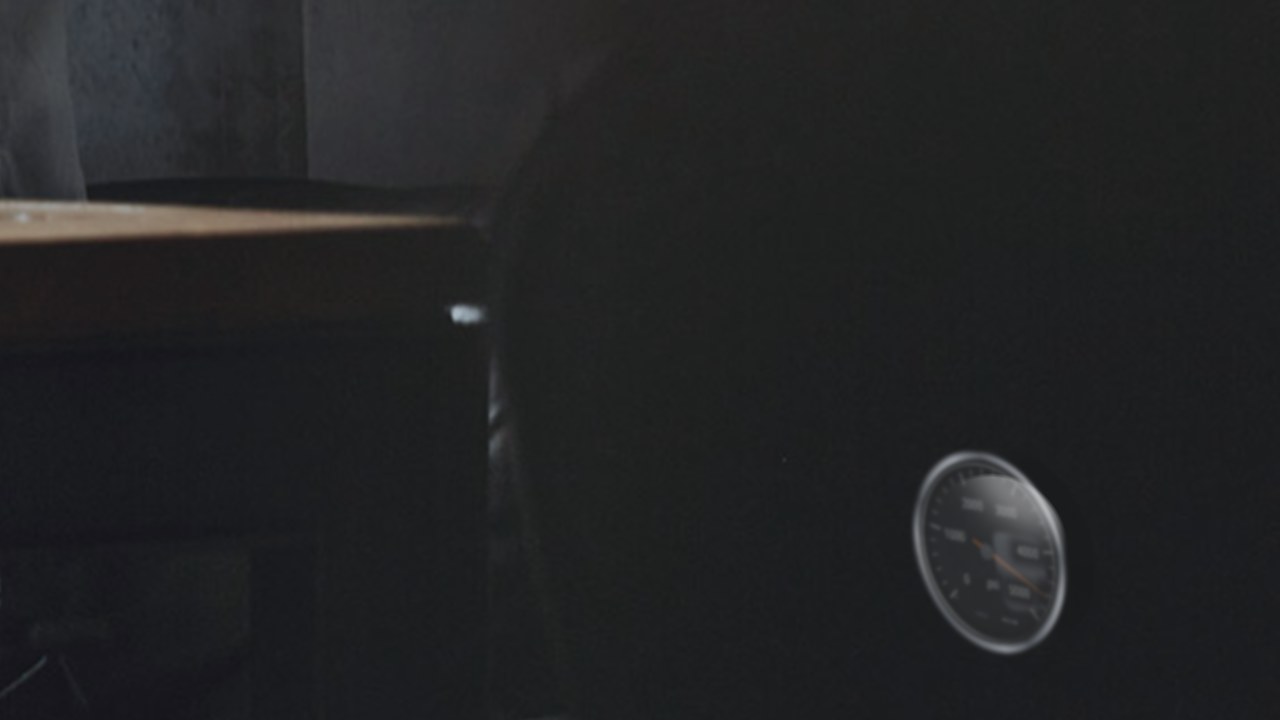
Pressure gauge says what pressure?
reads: 4600 psi
